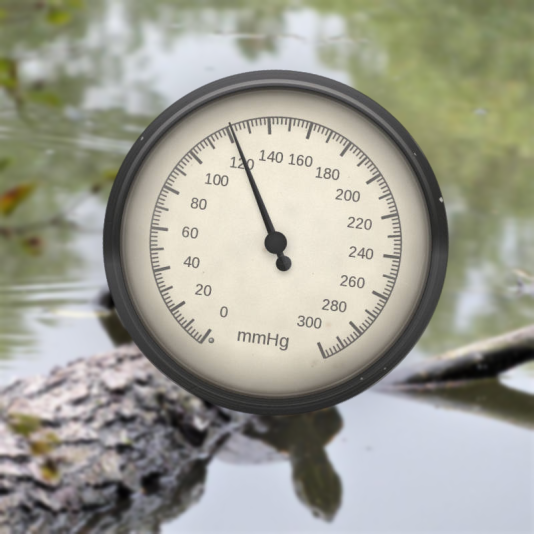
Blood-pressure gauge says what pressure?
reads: 122 mmHg
